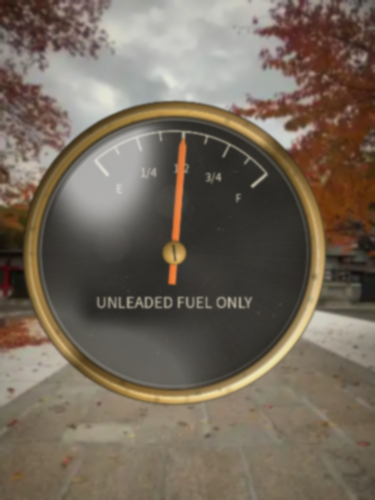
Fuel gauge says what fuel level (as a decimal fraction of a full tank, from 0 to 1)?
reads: 0.5
